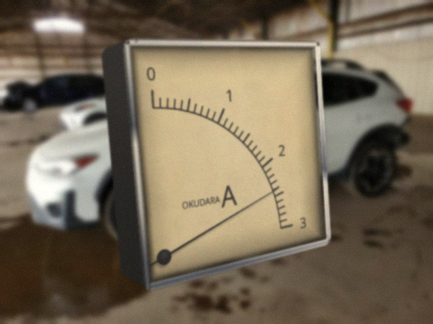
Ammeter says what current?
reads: 2.4 A
